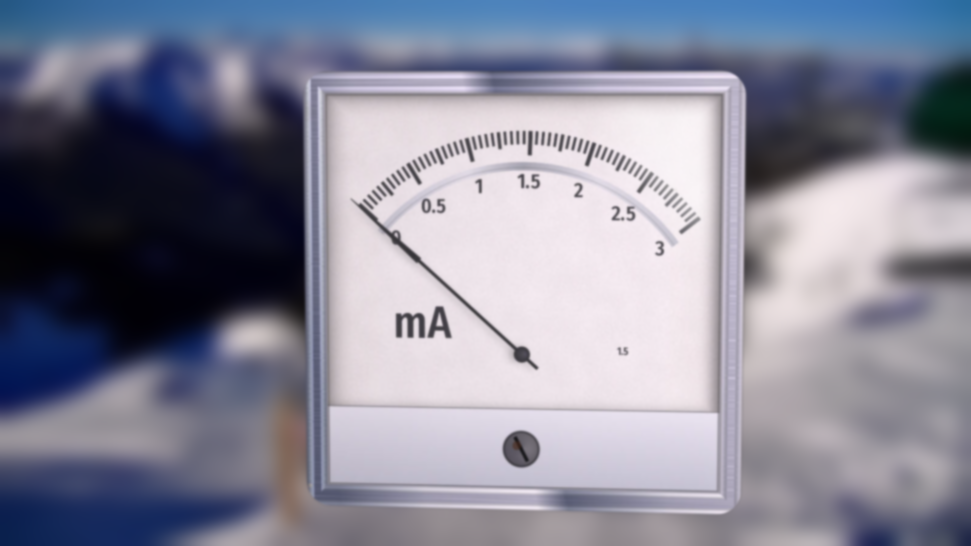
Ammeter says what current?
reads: 0 mA
